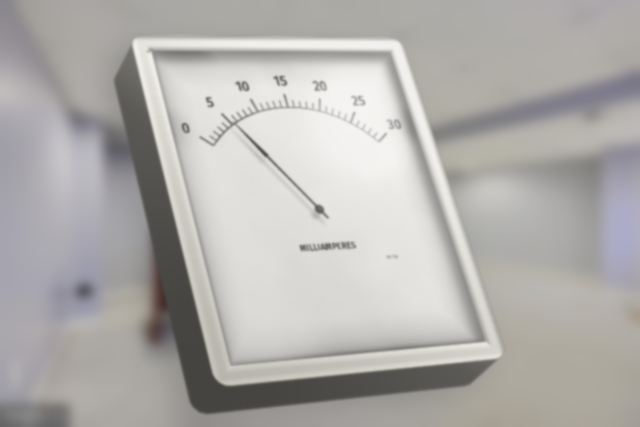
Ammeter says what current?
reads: 5 mA
